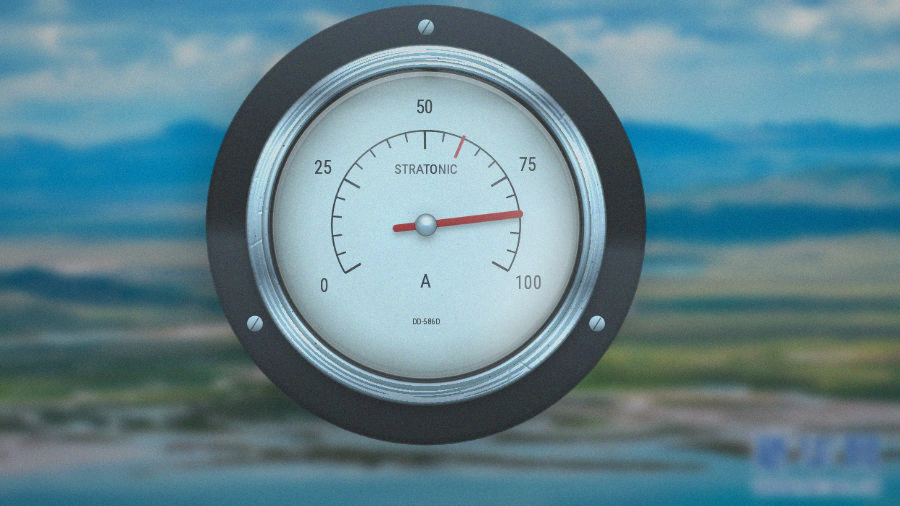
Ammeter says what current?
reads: 85 A
